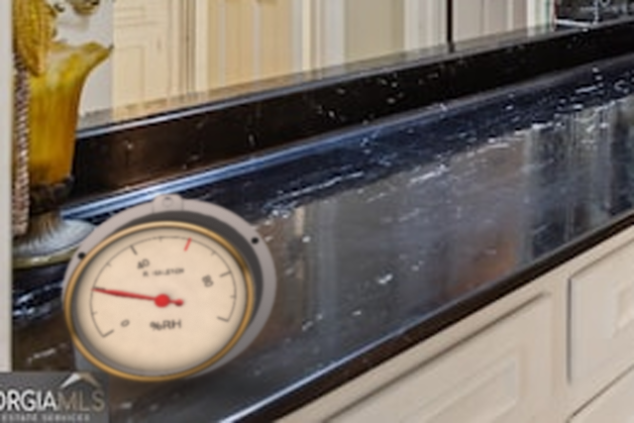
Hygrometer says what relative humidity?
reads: 20 %
